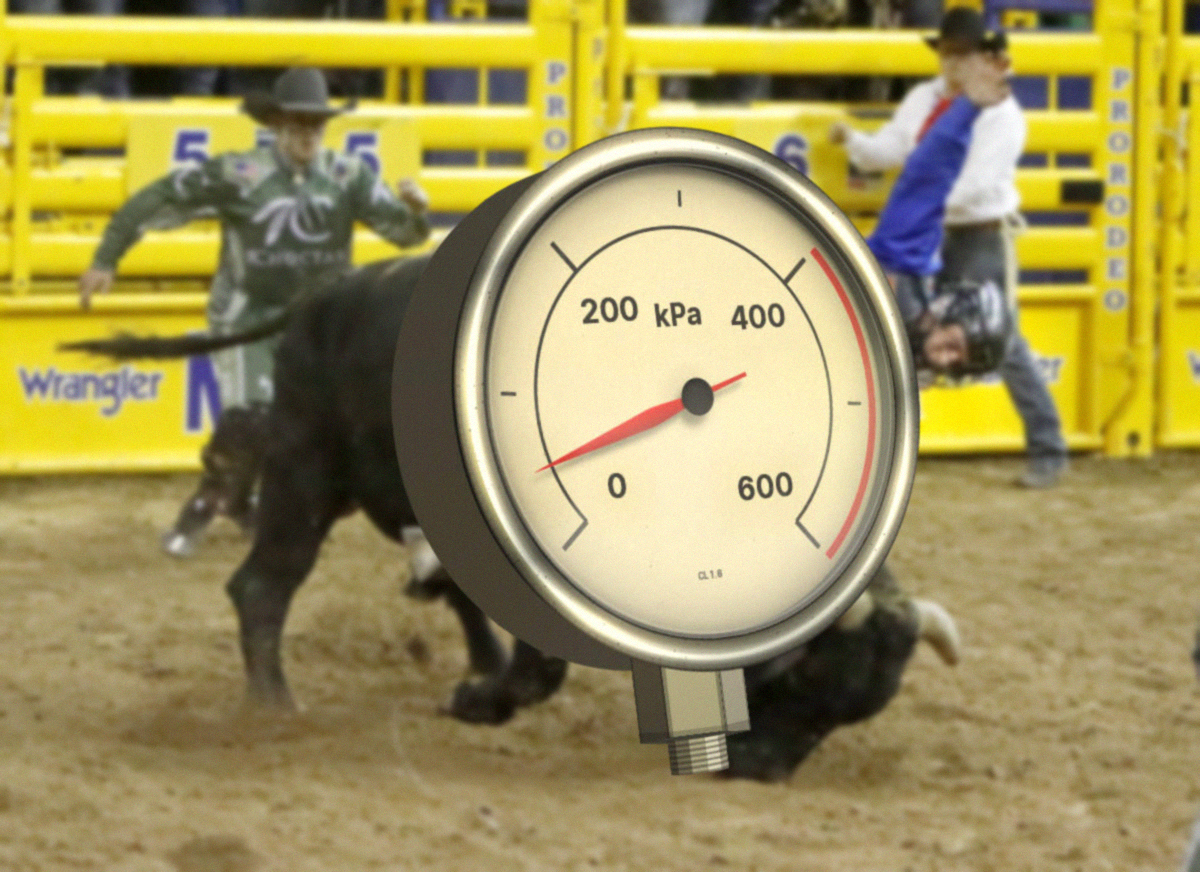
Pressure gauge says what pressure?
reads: 50 kPa
